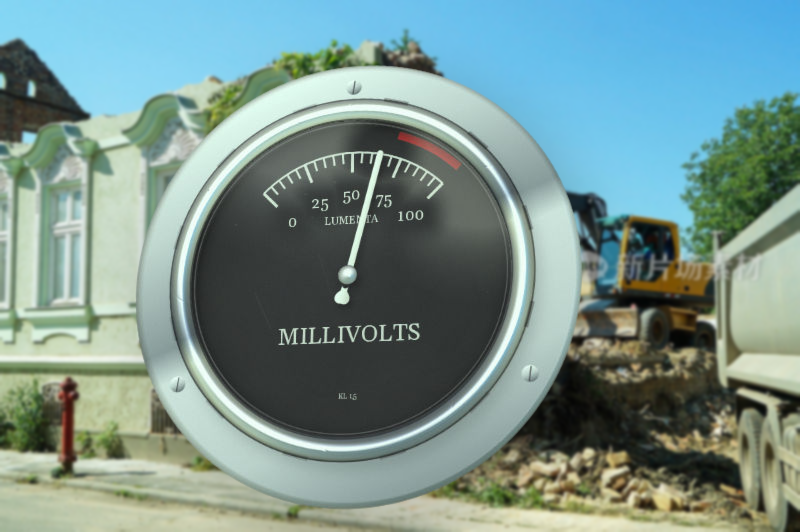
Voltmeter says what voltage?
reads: 65 mV
